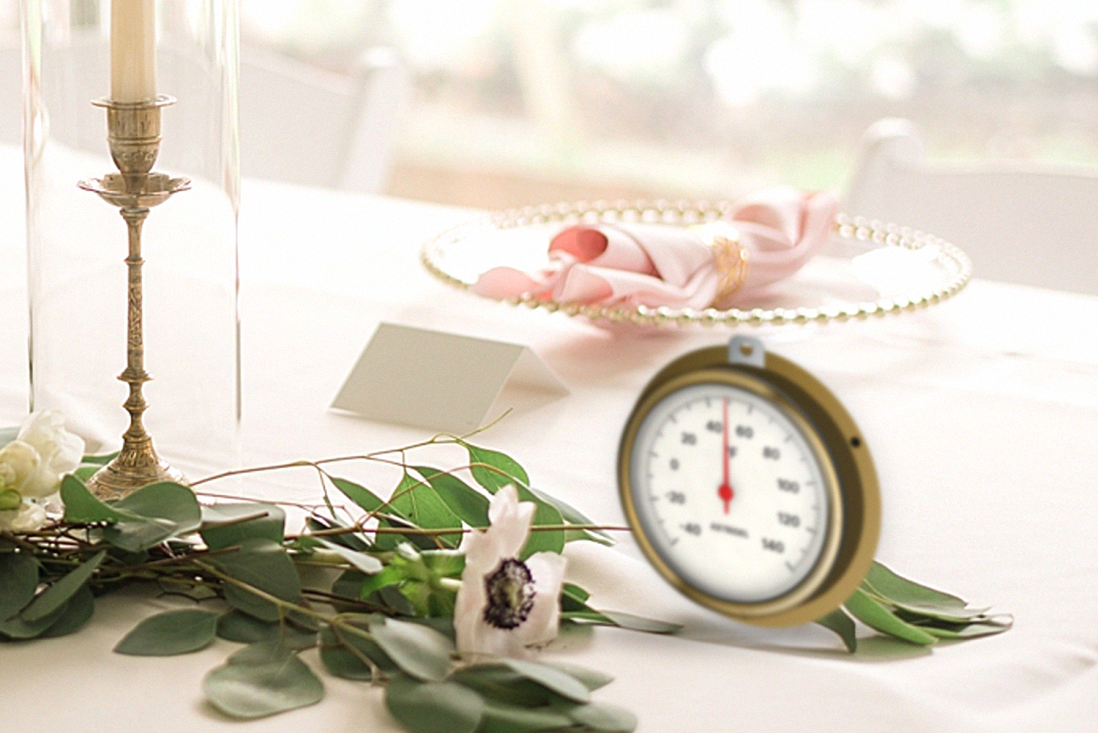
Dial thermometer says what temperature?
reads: 50 °F
